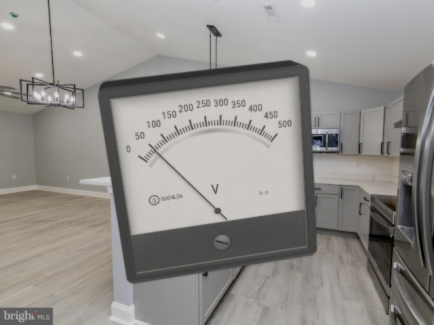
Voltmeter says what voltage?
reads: 50 V
